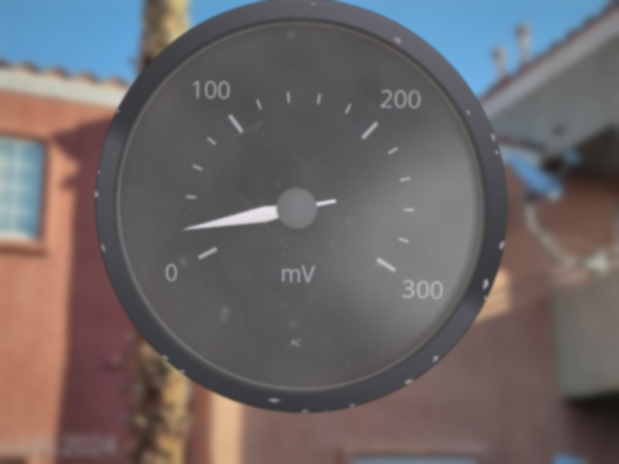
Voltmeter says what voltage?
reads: 20 mV
